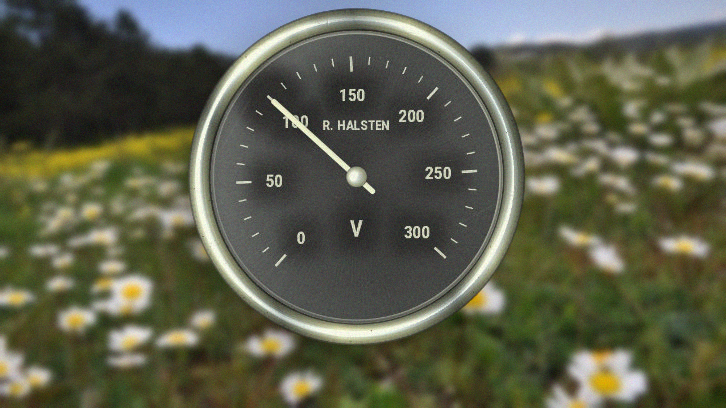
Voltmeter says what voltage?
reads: 100 V
